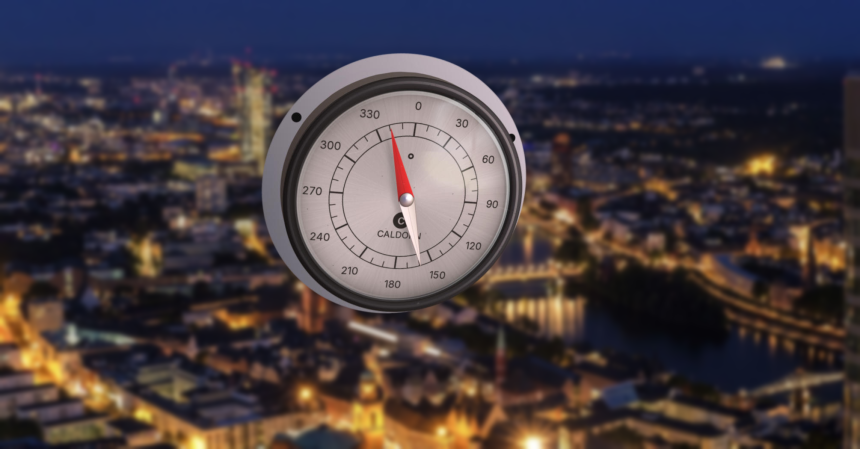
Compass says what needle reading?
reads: 340 °
